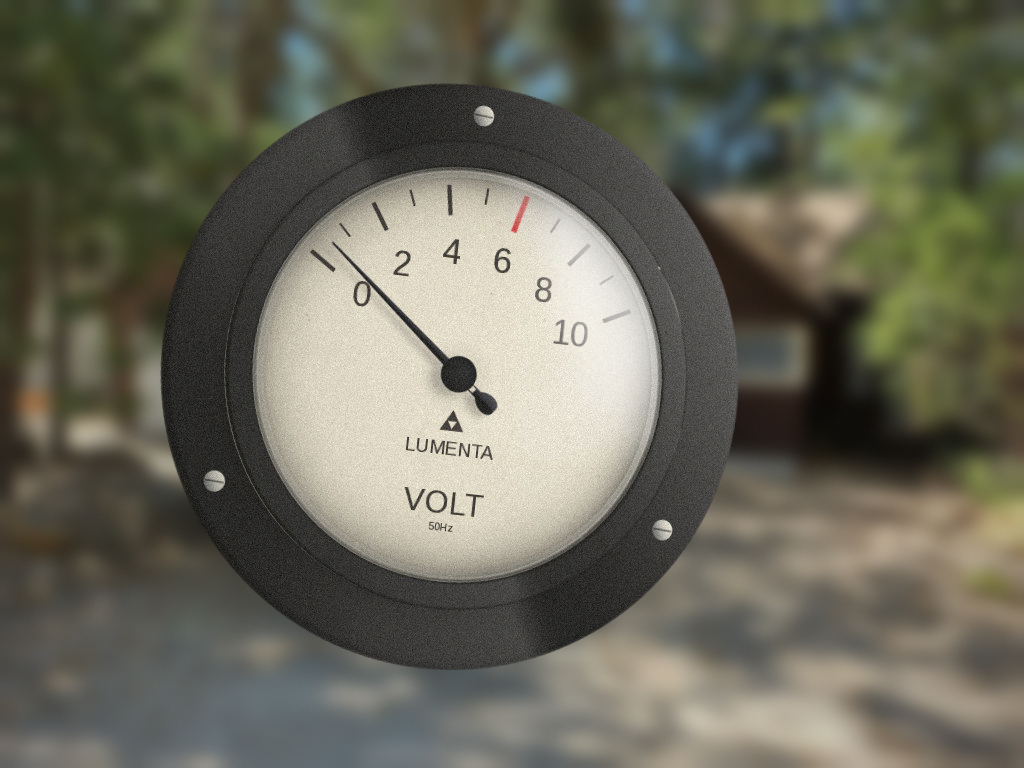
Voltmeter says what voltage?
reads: 0.5 V
